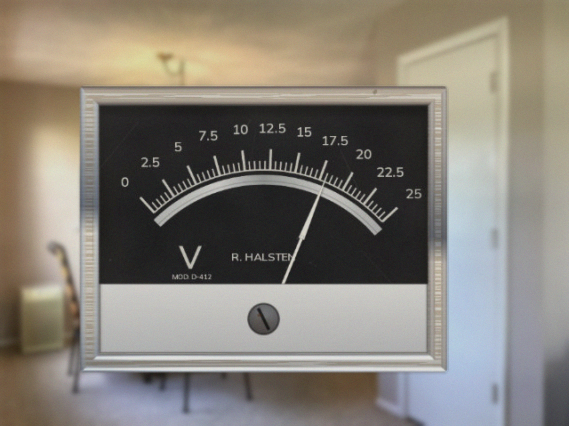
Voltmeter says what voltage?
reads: 18 V
